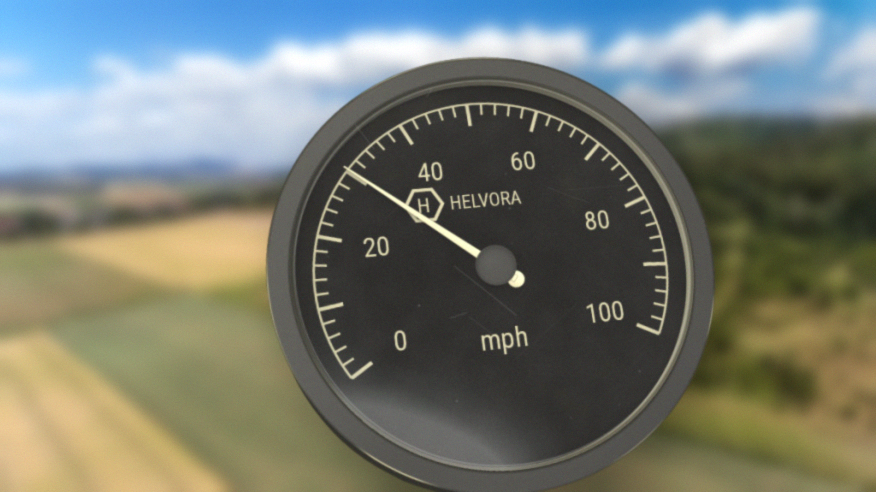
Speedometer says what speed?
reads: 30 mph
